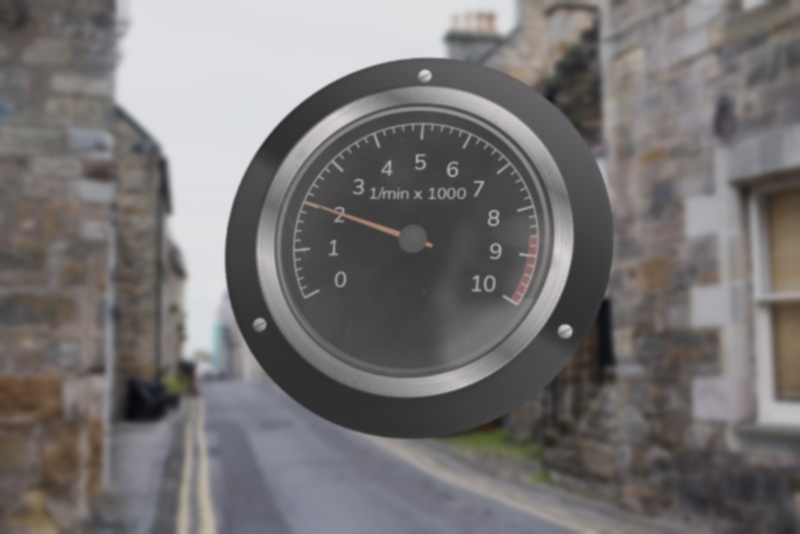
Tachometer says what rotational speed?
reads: 2000 rpm
